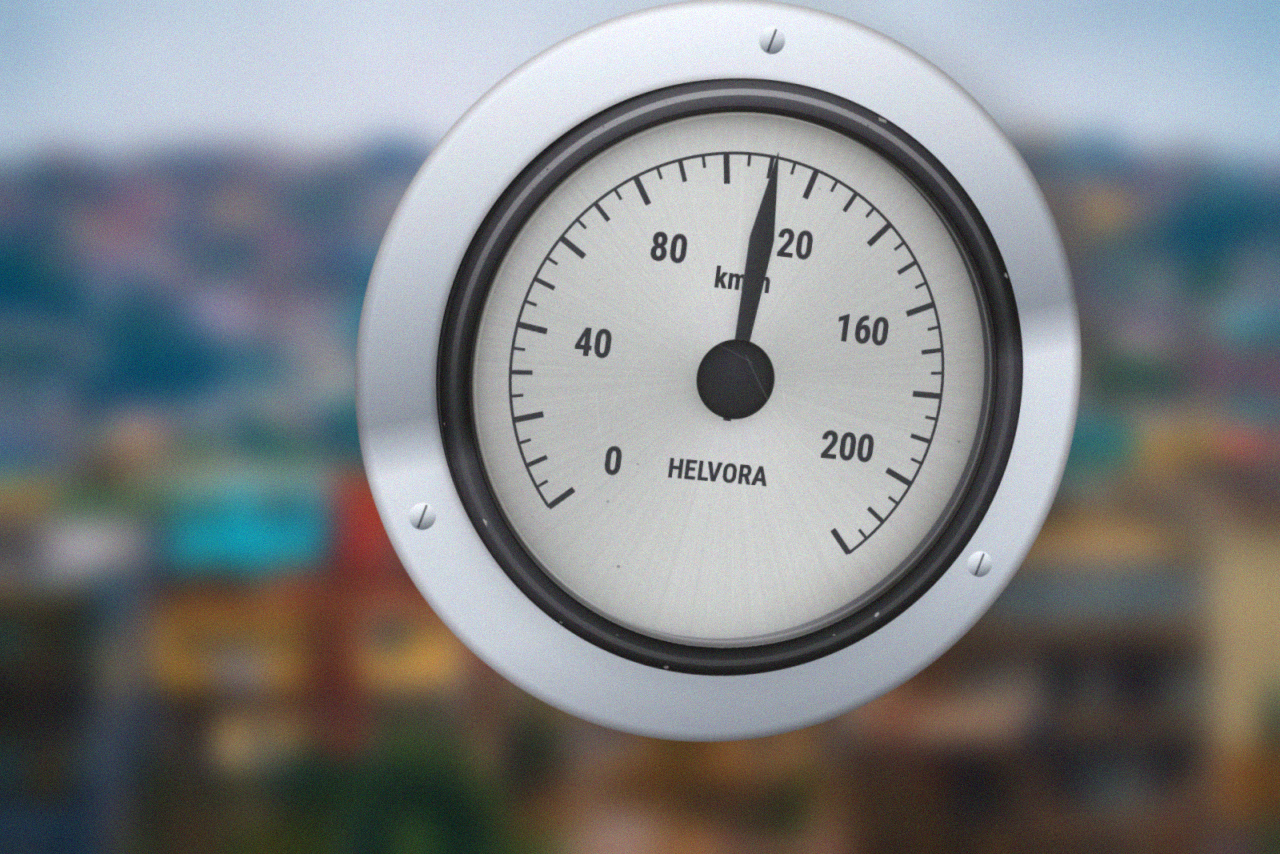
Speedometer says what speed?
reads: 110 km/h
